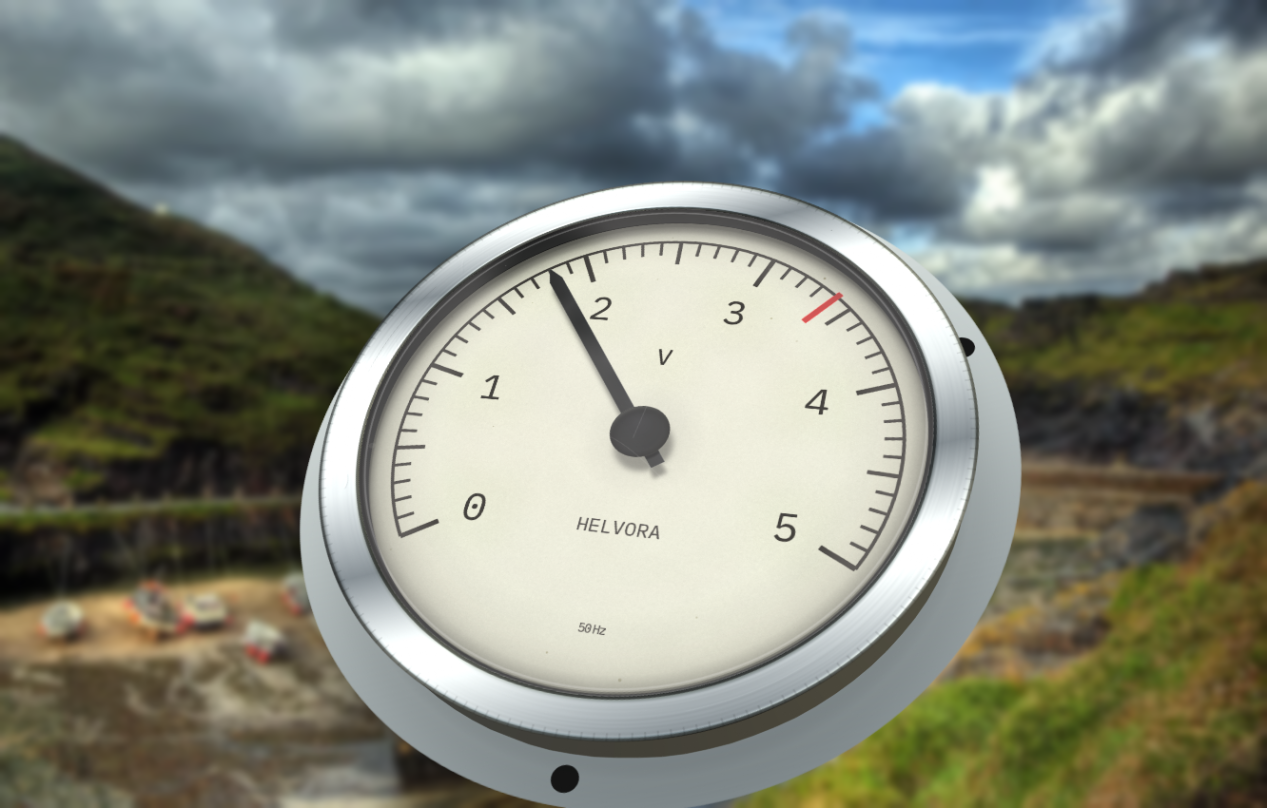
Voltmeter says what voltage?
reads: 1.8 V
